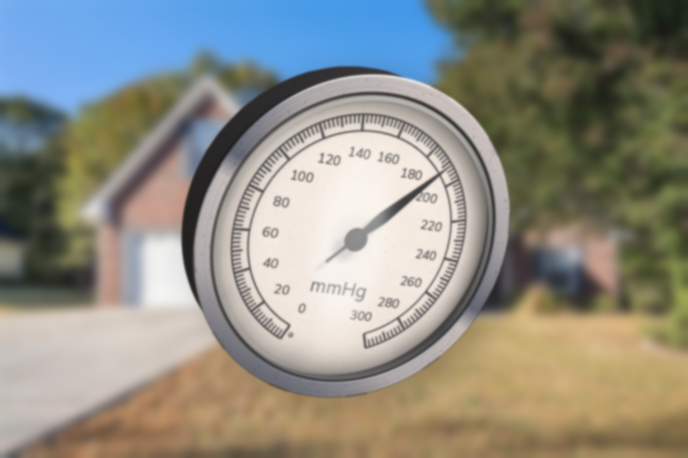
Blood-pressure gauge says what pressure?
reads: 190 mmHg
